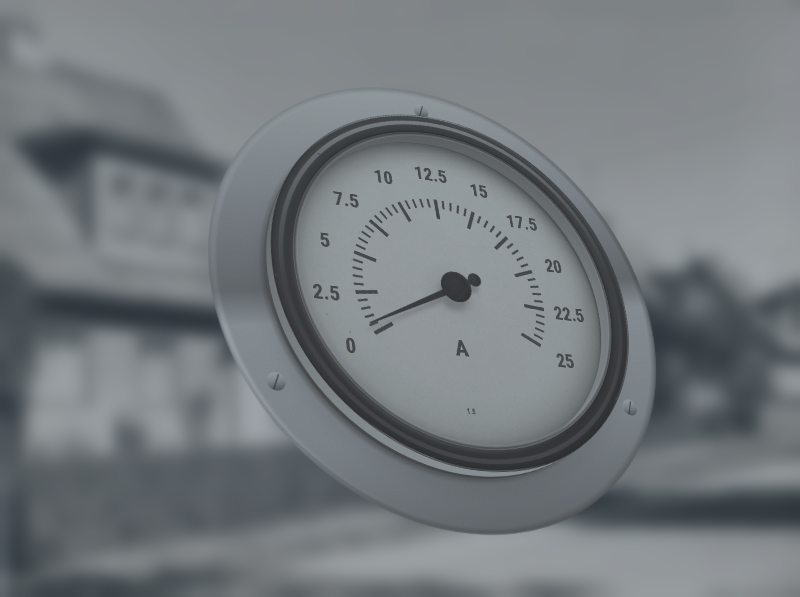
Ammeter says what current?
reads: 0.5 A
